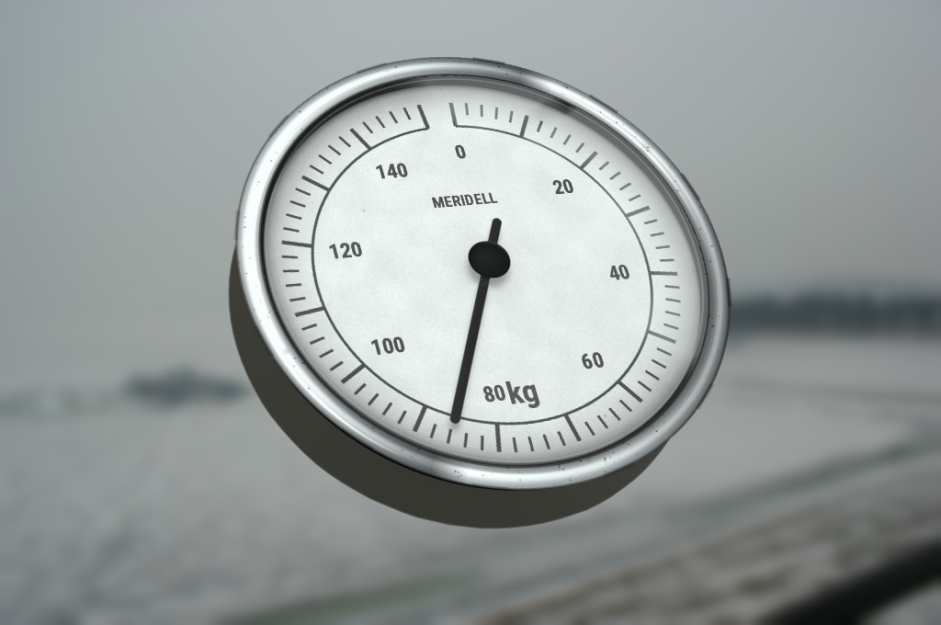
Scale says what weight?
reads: 86 kg
